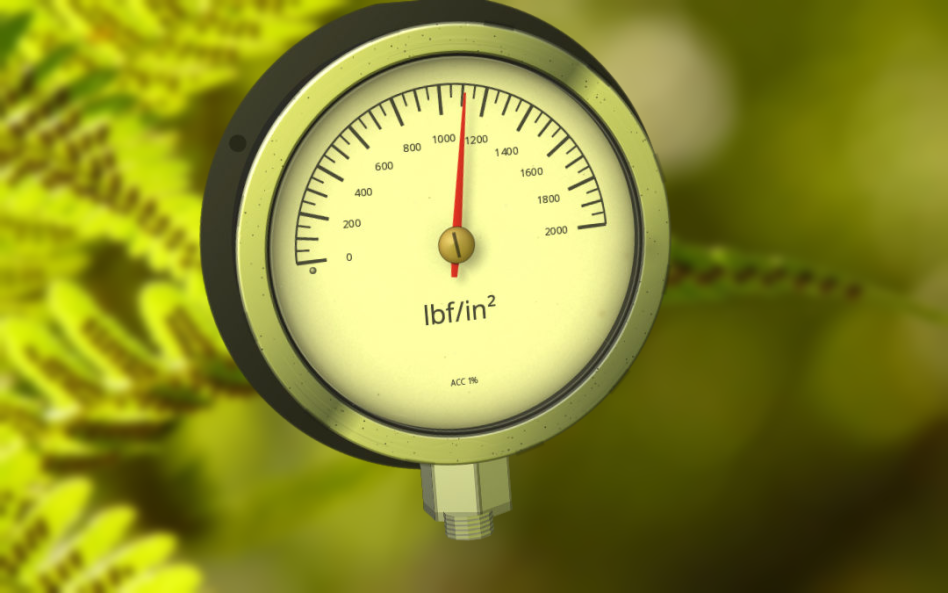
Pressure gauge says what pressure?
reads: 1100 psi
